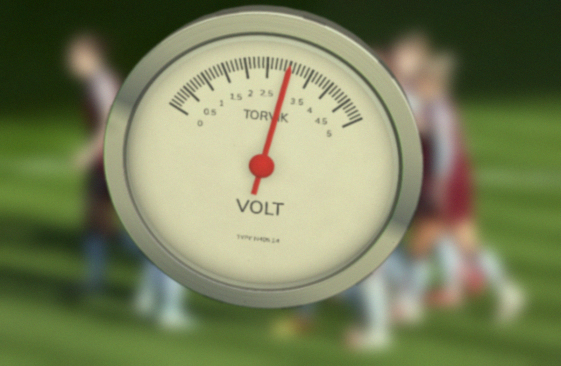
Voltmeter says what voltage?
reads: 3 V
